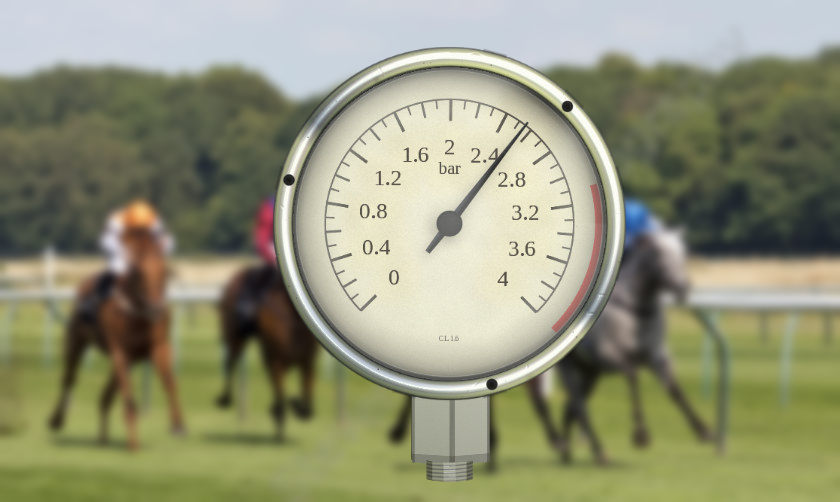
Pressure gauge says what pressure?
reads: 2.55 bar
